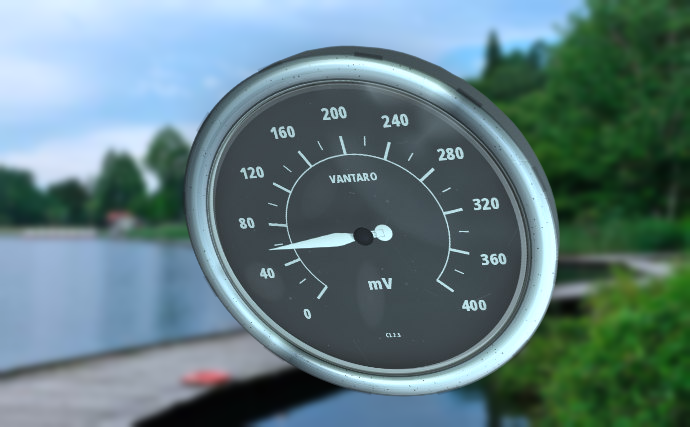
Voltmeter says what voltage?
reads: 60 mV
